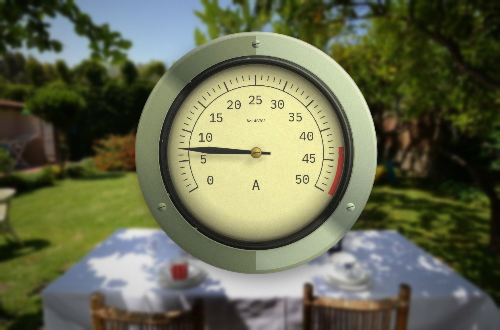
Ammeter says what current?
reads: 7 A
